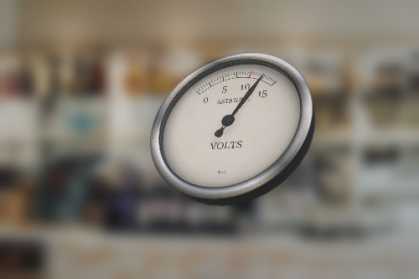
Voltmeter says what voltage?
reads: 12.5 V
